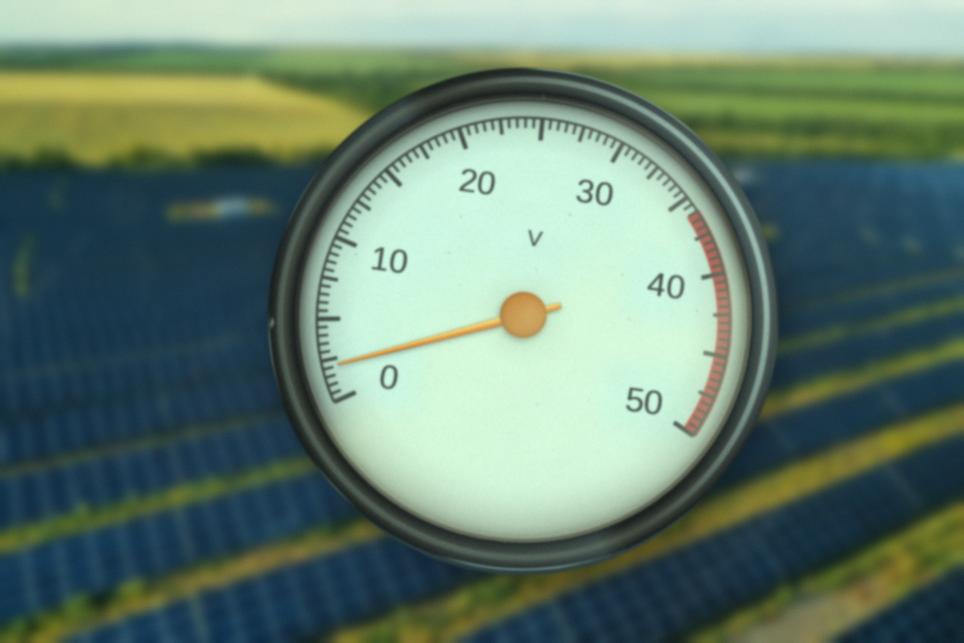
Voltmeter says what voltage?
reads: 2 V
